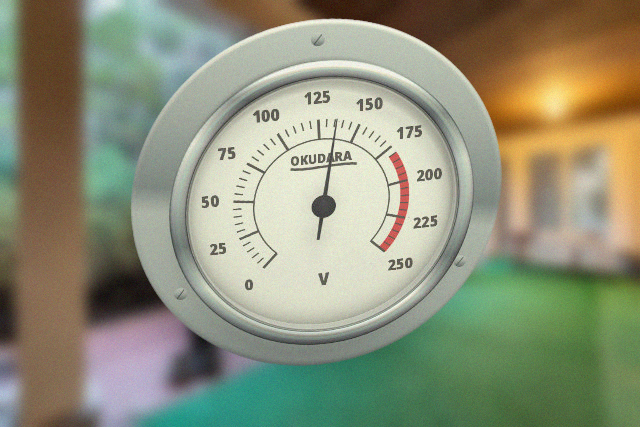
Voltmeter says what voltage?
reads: 135 V
